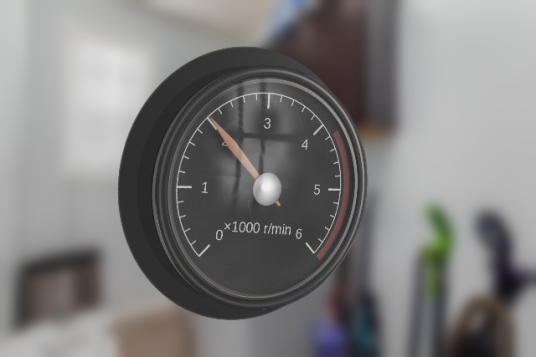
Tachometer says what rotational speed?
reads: 2000 rpm
